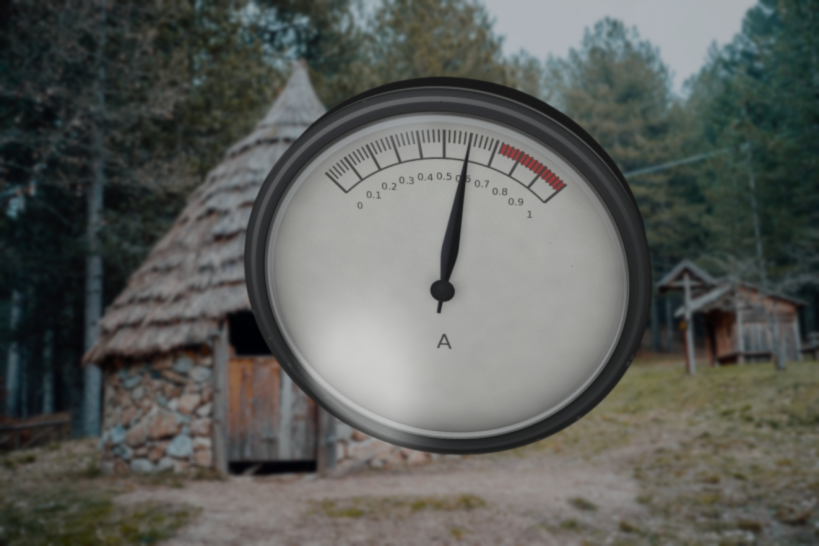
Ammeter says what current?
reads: 0.6 A
